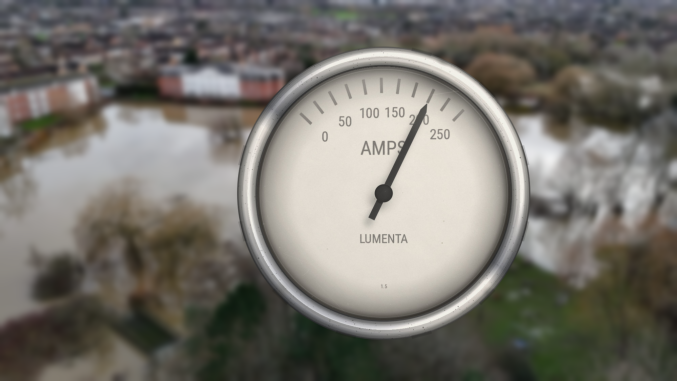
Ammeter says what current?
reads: 200 A
